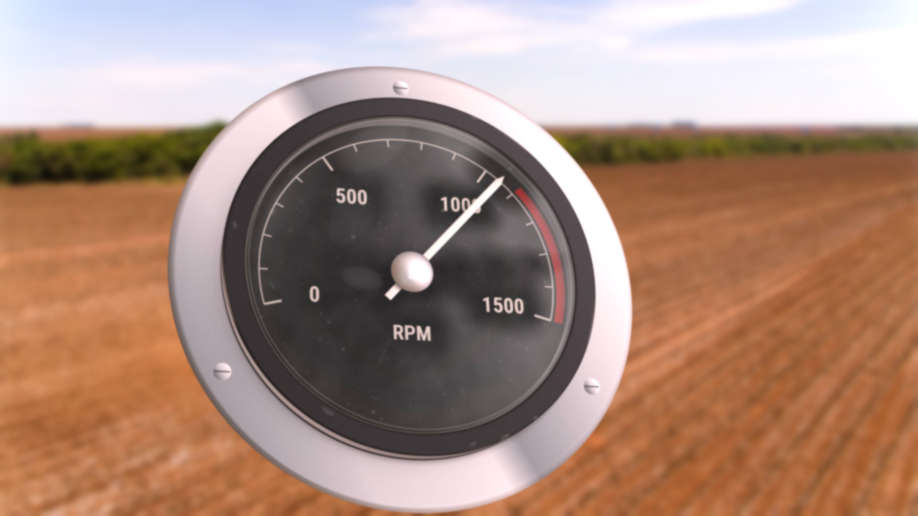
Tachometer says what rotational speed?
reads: 1050 rpm
